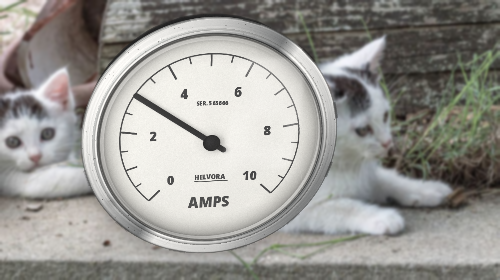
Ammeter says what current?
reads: 3 A
